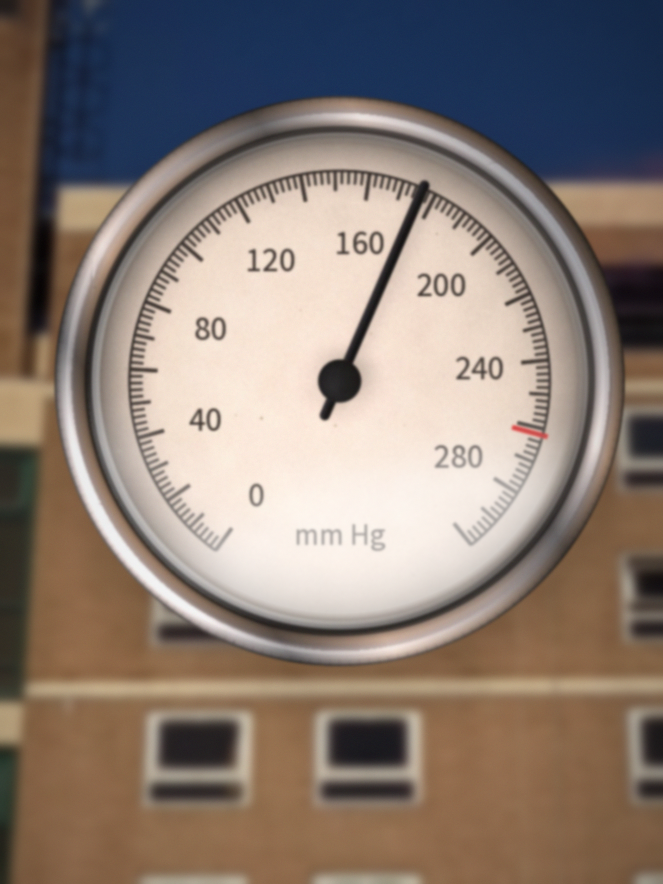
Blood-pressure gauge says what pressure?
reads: 176 mmHg
